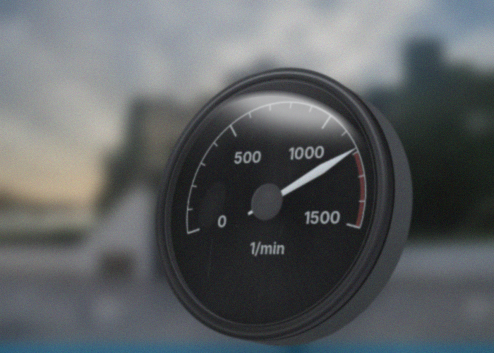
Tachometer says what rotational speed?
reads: 1200 rpm
